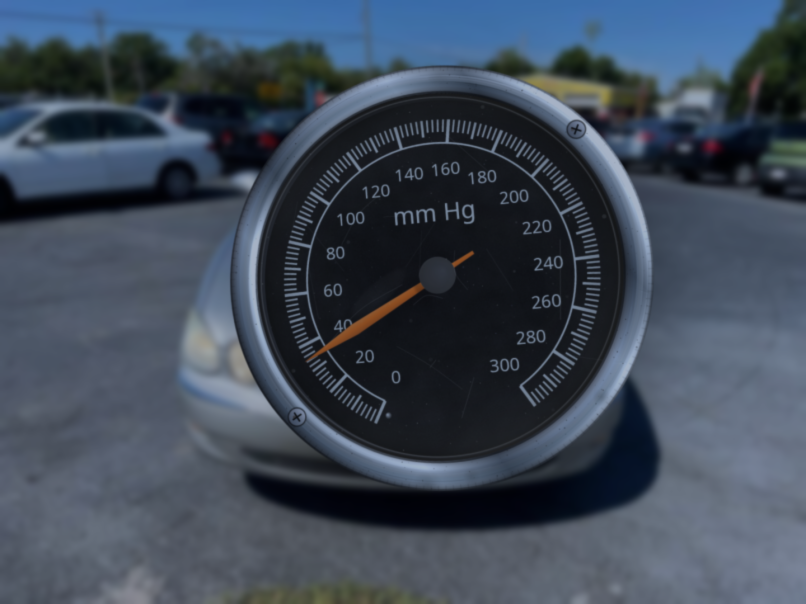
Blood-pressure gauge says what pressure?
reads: 34 mmHg
